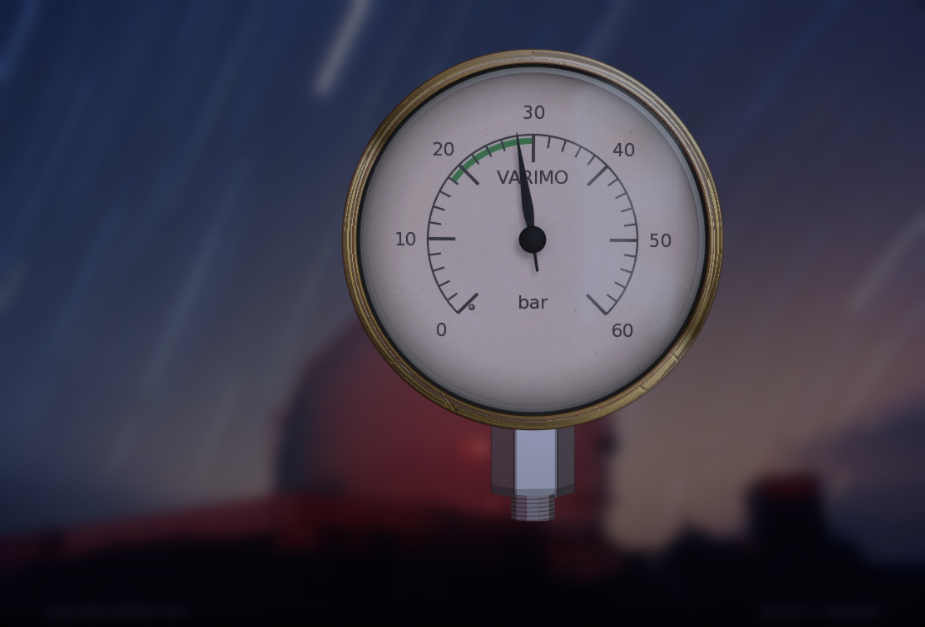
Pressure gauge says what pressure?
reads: 28 bar
